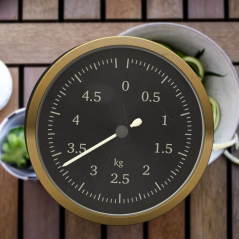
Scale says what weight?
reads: 3.35 kg
